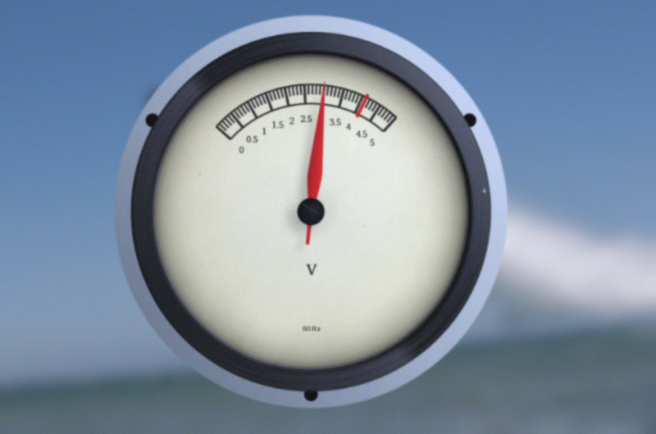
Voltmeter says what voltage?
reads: 3 V
